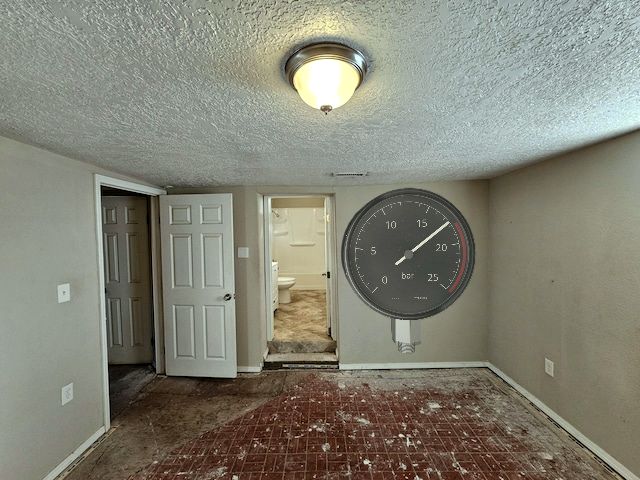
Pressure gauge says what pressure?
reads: 17.5 bar
